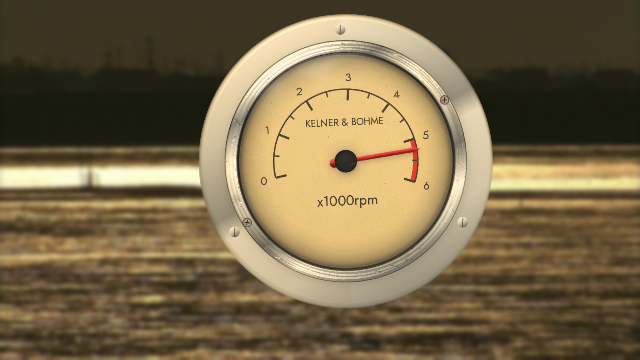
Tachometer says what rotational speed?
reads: 5250 rpm
